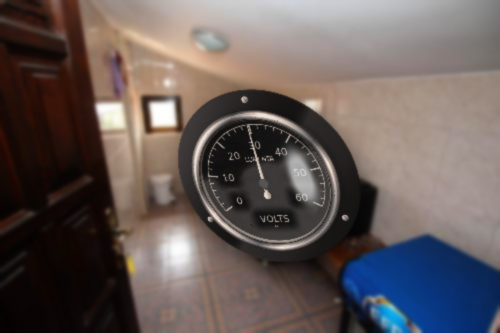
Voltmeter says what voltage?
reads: 30 V
